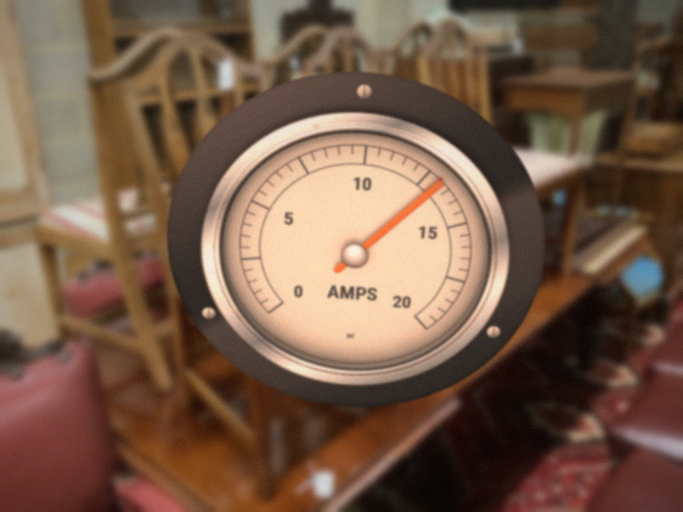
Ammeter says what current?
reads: 13 A
